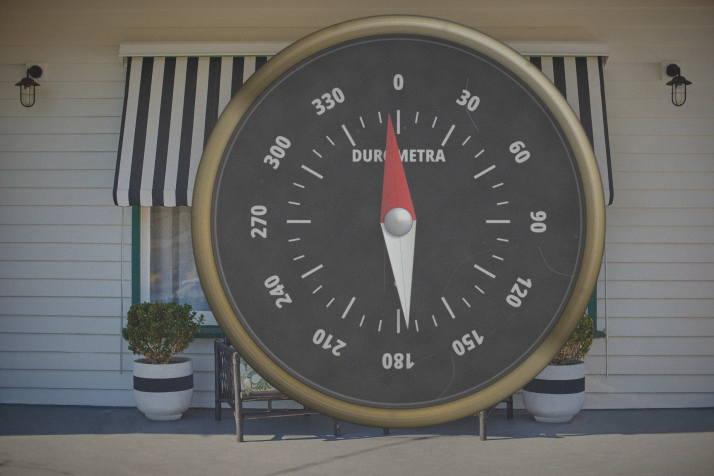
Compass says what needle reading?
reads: 355 °
